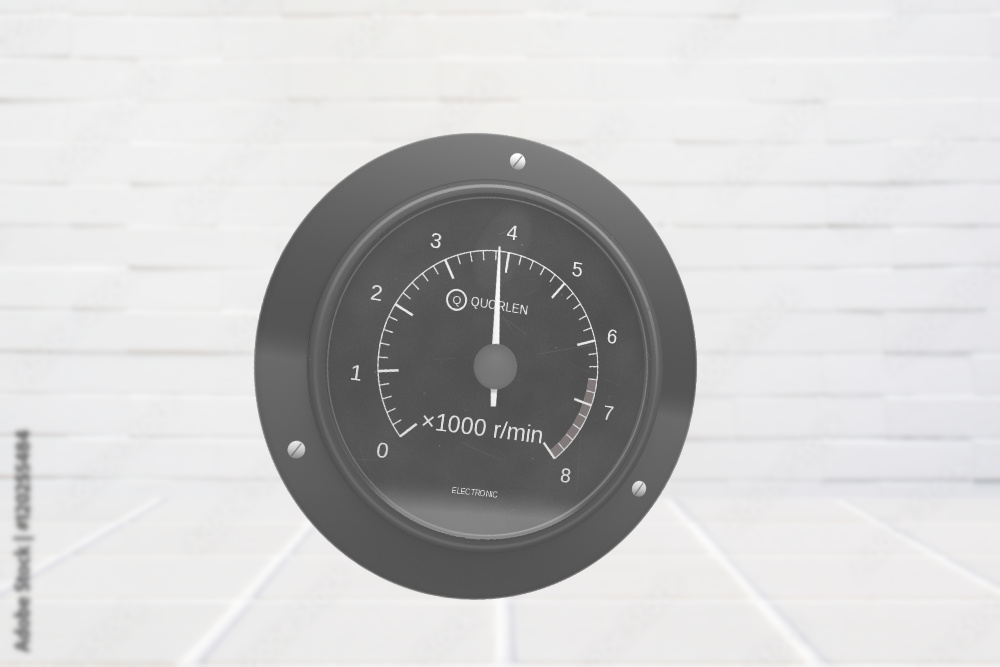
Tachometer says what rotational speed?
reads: 3800 rpm
